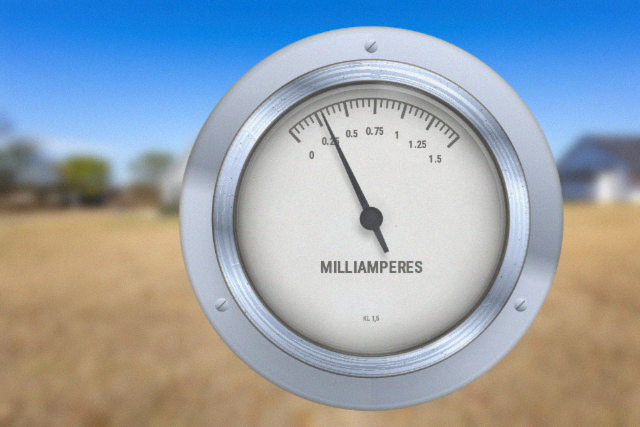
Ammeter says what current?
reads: 0.3 mA
